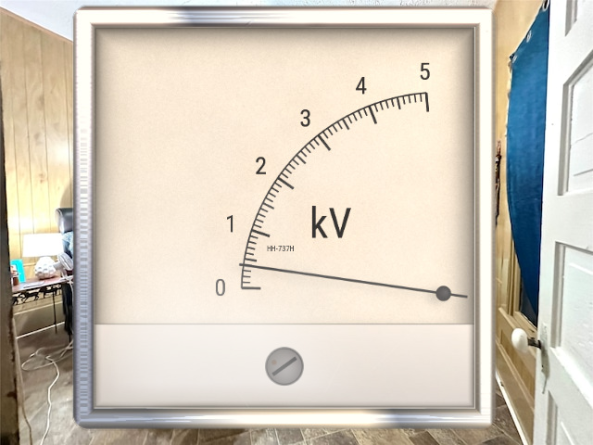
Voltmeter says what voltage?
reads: 0.4 kV
